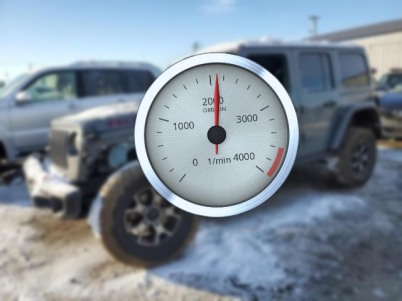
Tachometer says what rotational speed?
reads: 2100 rpm
